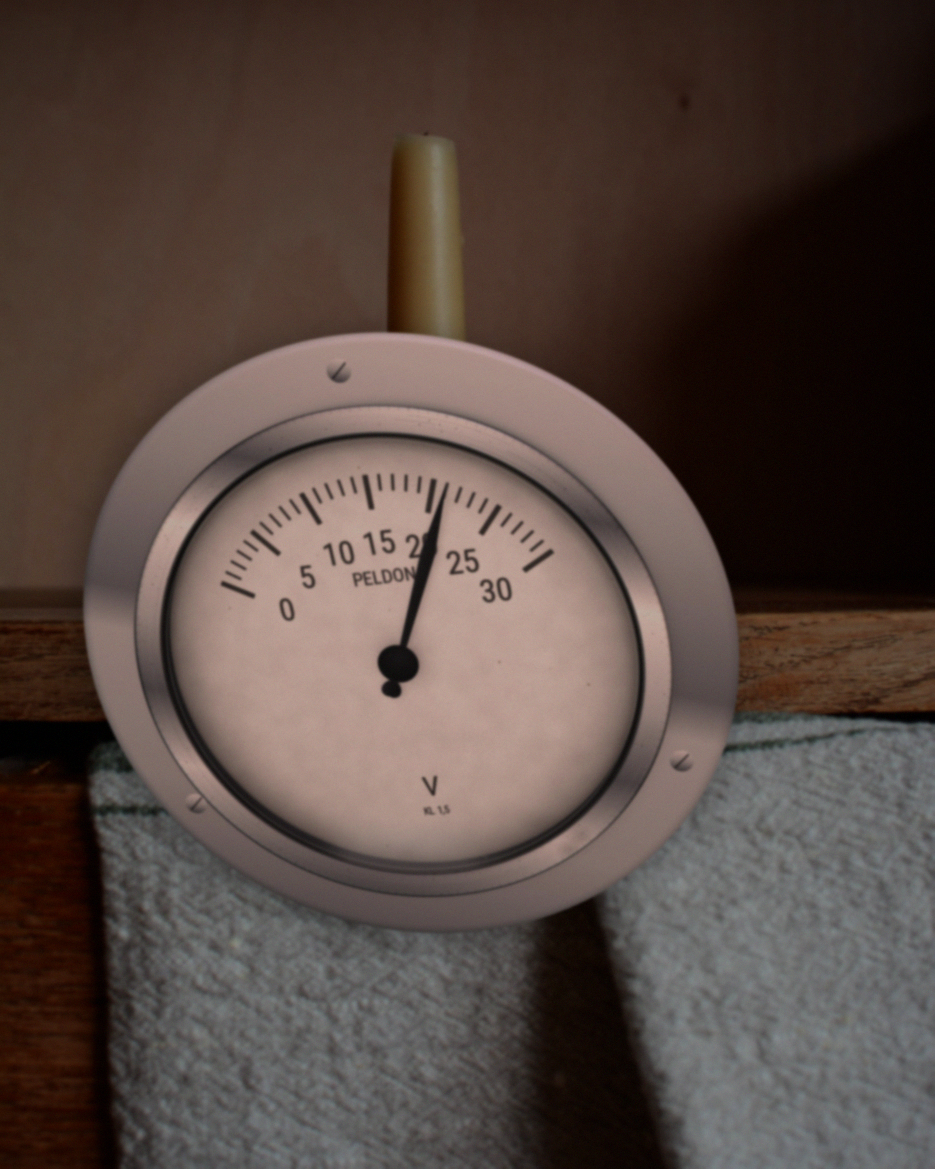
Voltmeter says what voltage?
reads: 21 V
